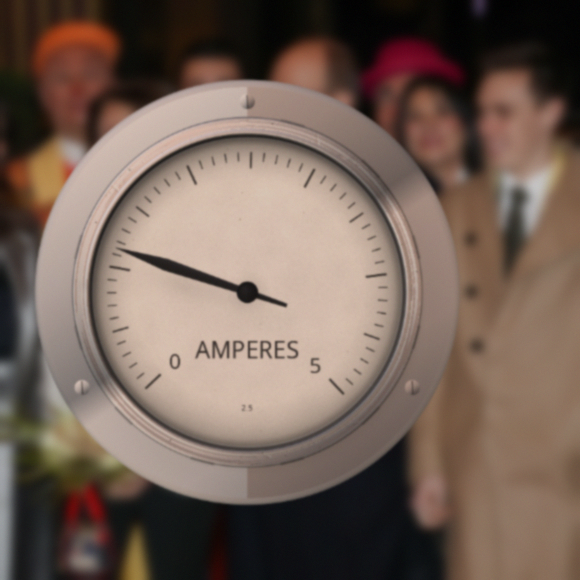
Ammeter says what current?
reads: 1.15 A
